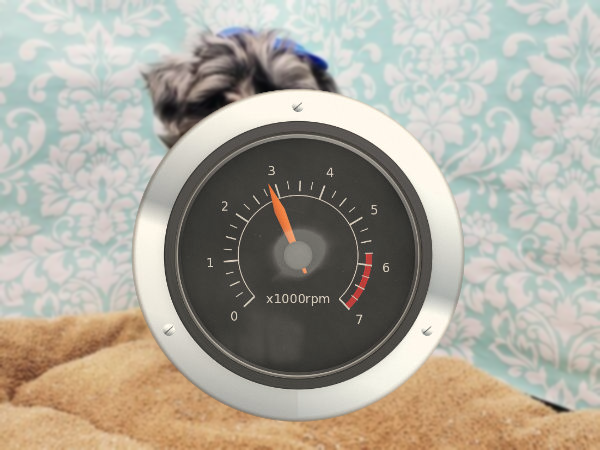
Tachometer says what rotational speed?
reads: 2875 rpm
